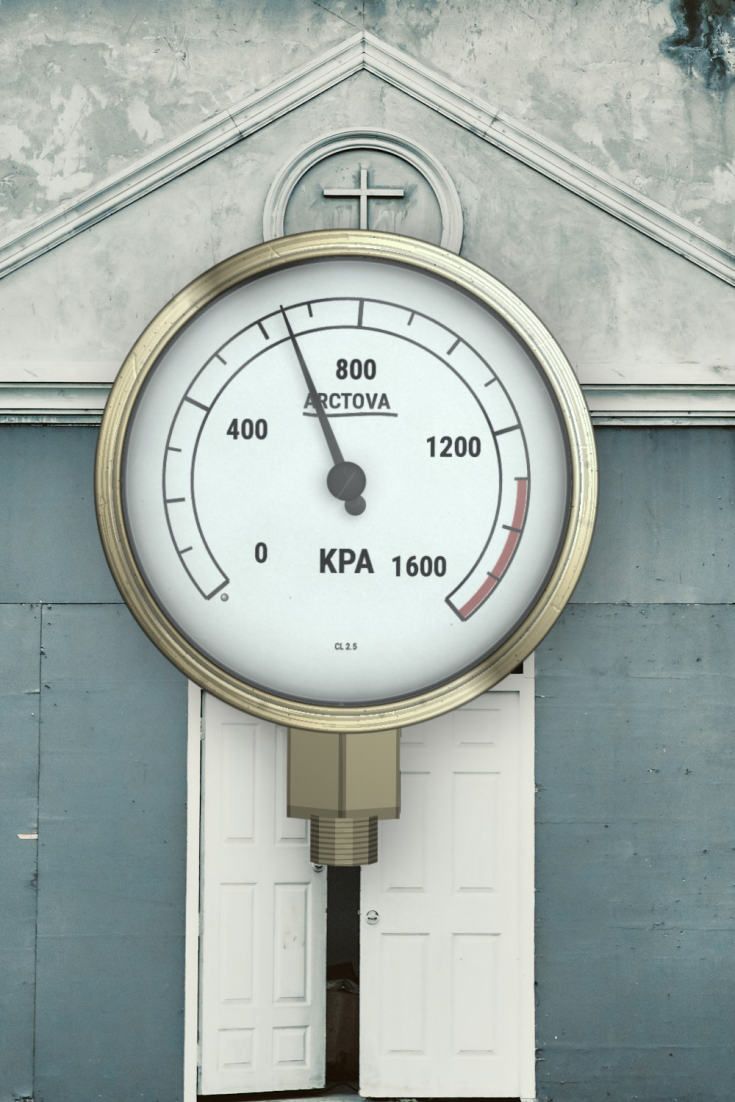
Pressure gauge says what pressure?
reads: 650 kPa
